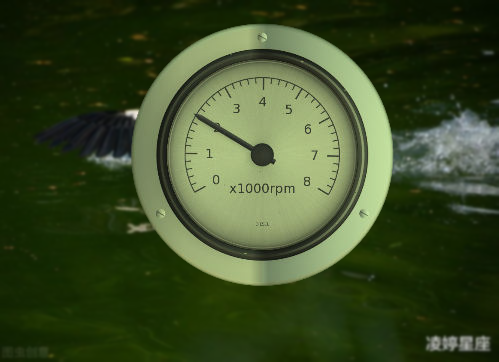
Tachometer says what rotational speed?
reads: 2000 rpm
